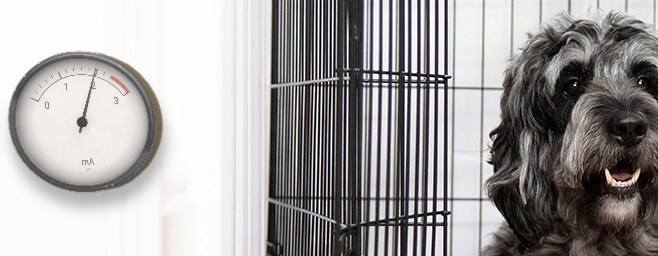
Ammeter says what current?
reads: 2 mA
